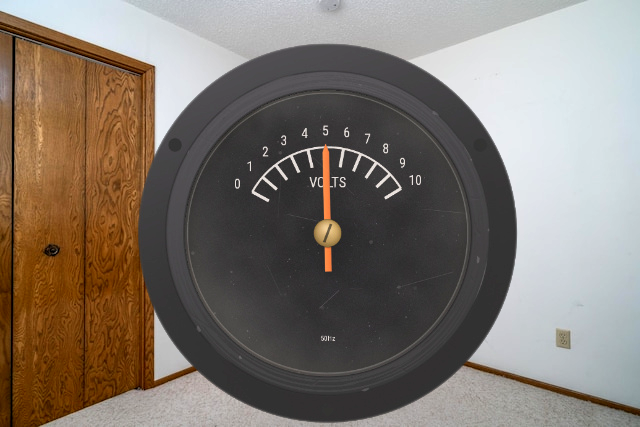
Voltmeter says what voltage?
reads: 5 V
